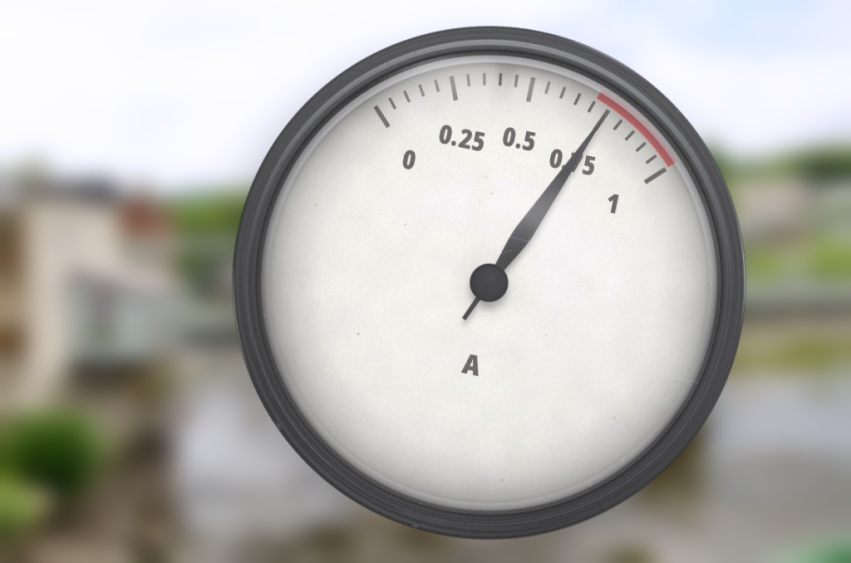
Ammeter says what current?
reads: 0.75 A
